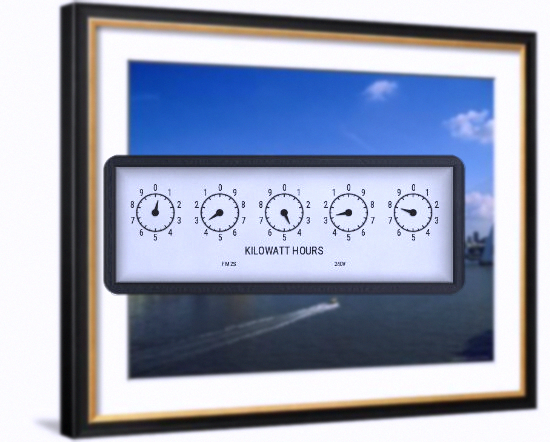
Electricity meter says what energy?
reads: 3428 kWh
